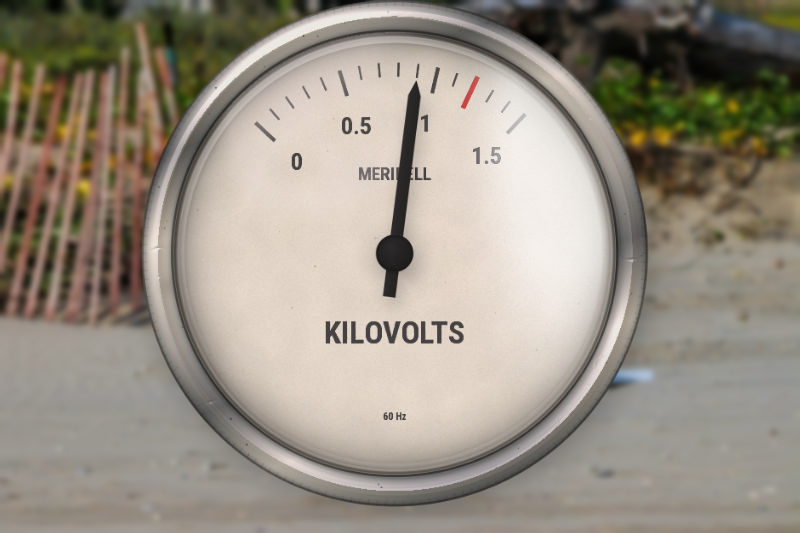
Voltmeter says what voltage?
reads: 0.9 kV
